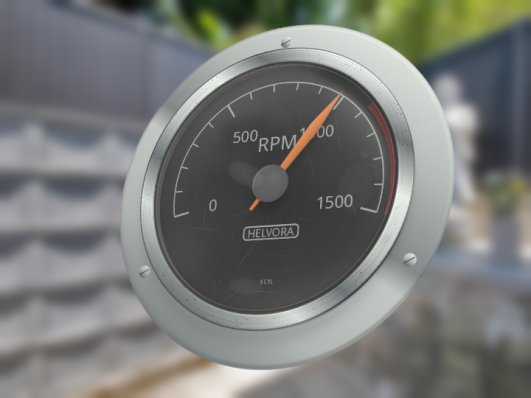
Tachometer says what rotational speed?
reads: 1000 rpm
